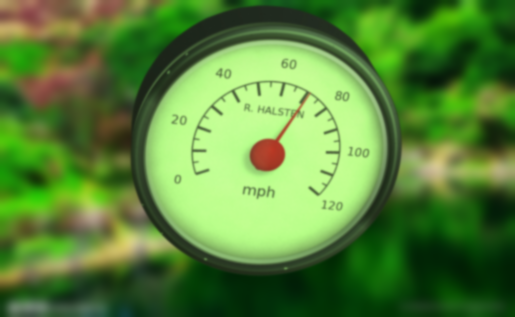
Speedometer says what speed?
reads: 70 mph
